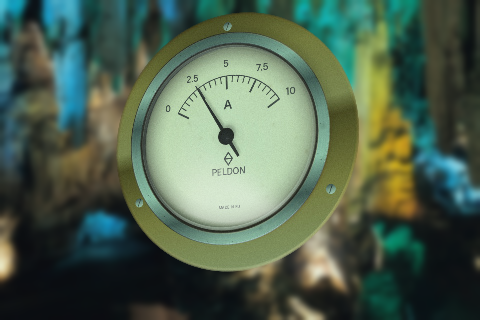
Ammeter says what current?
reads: 2.5 A
